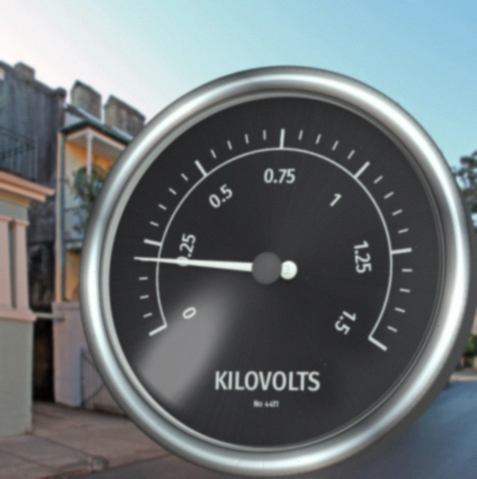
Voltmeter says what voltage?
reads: 0.2 kV
